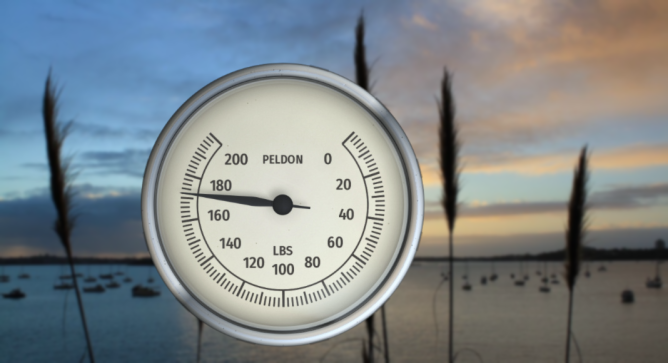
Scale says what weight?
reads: 172 lb
